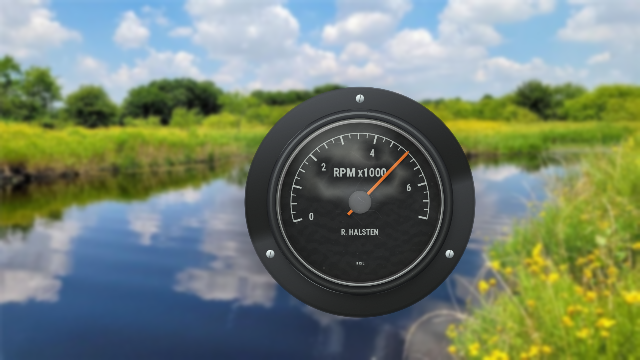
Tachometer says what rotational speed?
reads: 5000 rpm
